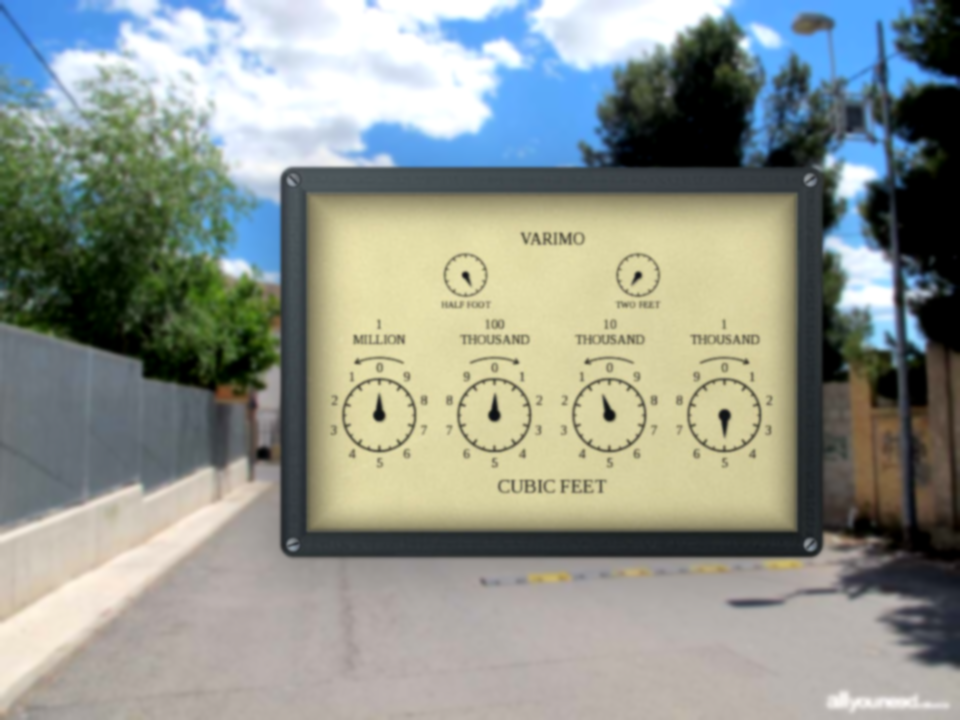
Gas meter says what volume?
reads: 500 ft³
